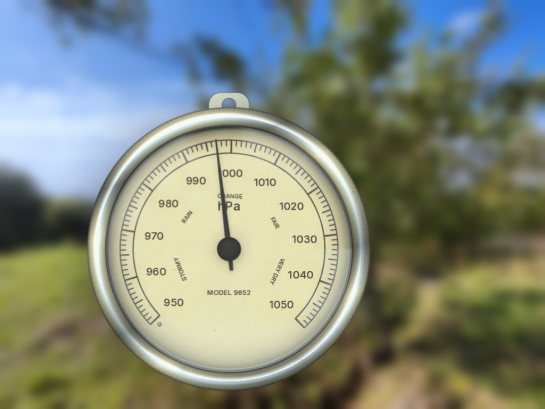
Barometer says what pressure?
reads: 997 hPa
